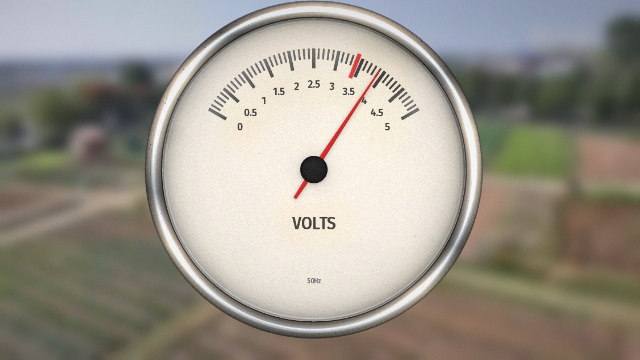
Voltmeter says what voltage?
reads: 3.9 V
